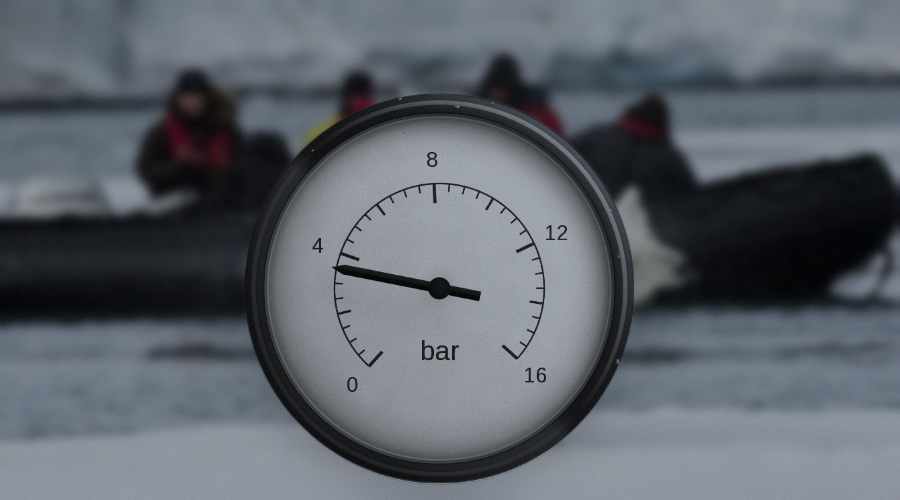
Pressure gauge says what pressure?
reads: 3.5 bar
